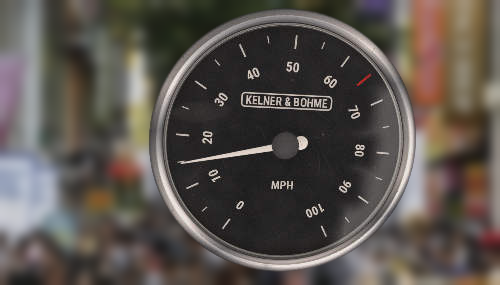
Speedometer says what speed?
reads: 15 mph
